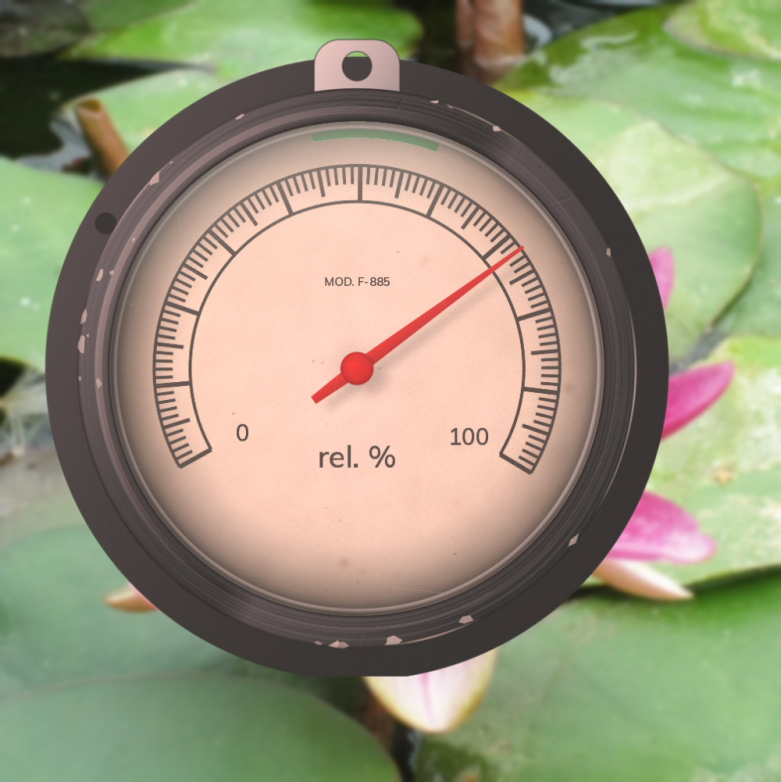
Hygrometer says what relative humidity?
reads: 72 %
